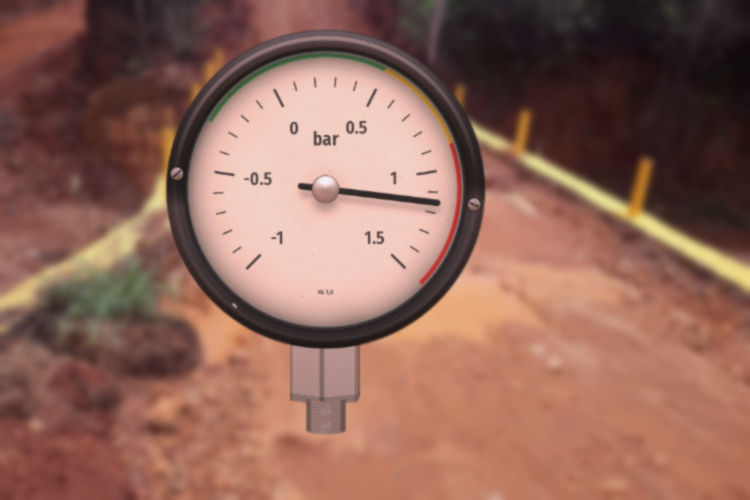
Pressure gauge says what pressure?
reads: 1.15 bar
